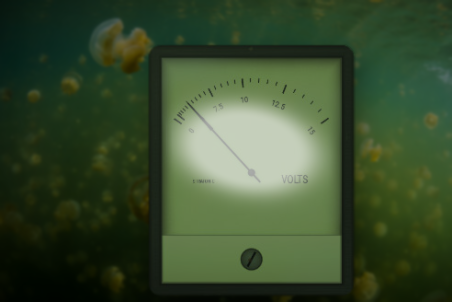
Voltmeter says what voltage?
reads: 5 V
